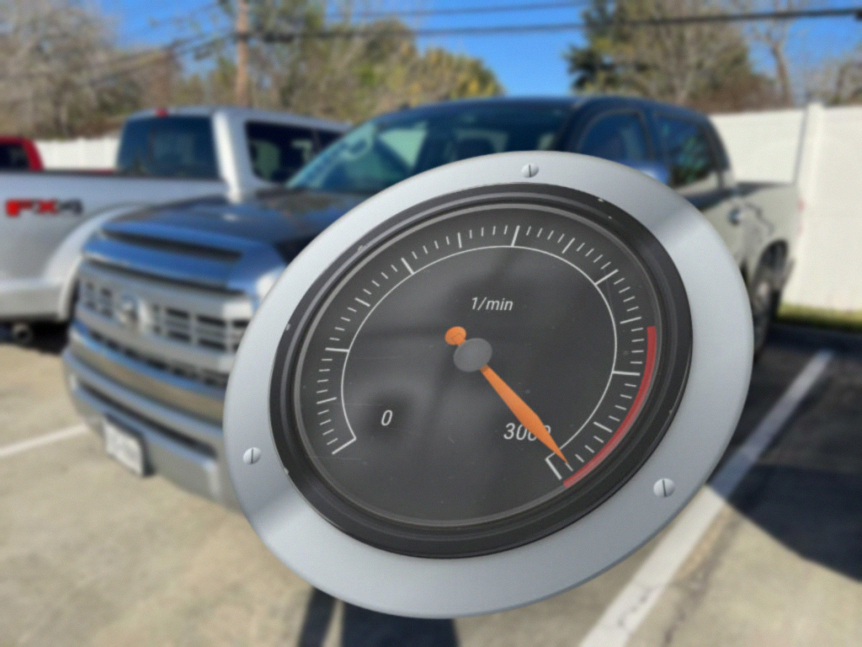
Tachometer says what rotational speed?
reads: 2950 rpm
